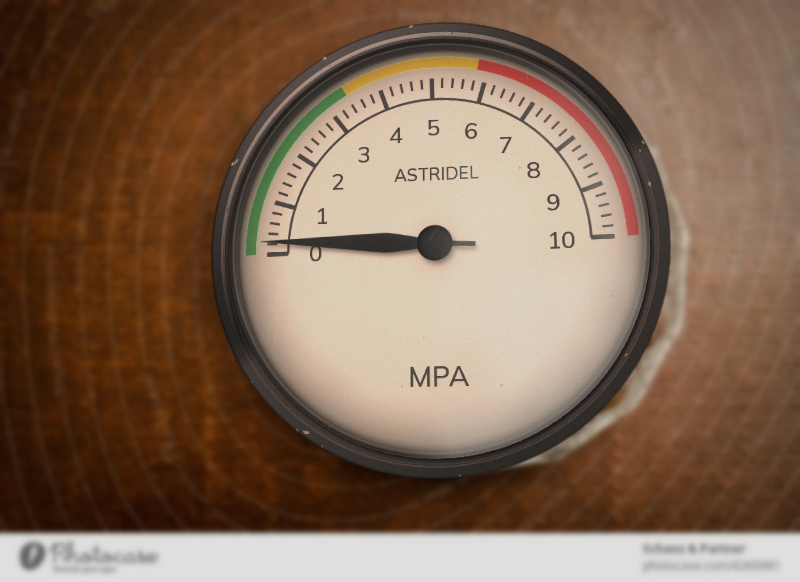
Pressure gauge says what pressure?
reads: 0.2 MPa
